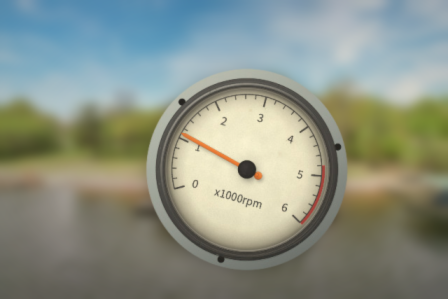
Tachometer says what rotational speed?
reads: 1100 rpm
